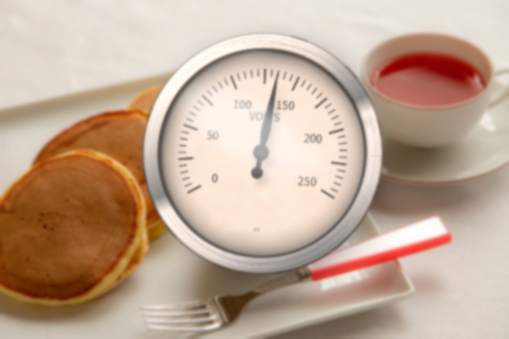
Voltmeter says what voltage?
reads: 135 V
